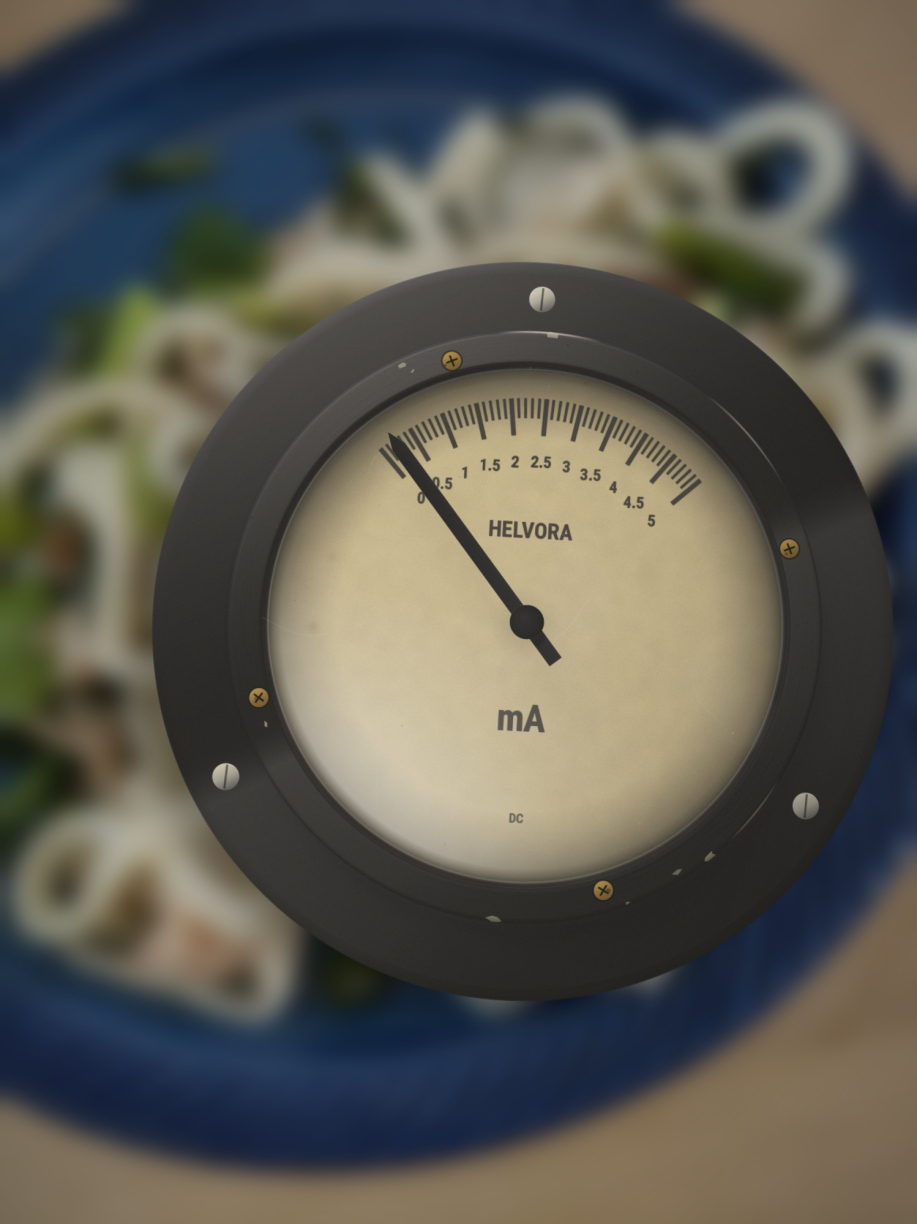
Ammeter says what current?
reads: 0.2 mA
